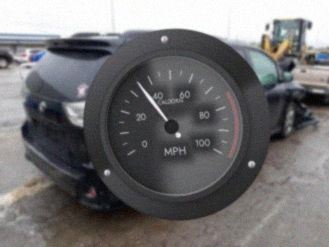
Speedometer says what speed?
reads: 35 mph
